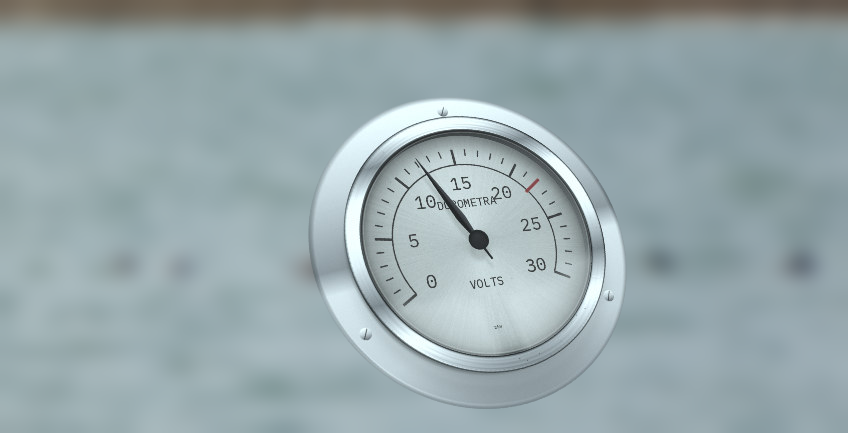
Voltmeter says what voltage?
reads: 12 V
